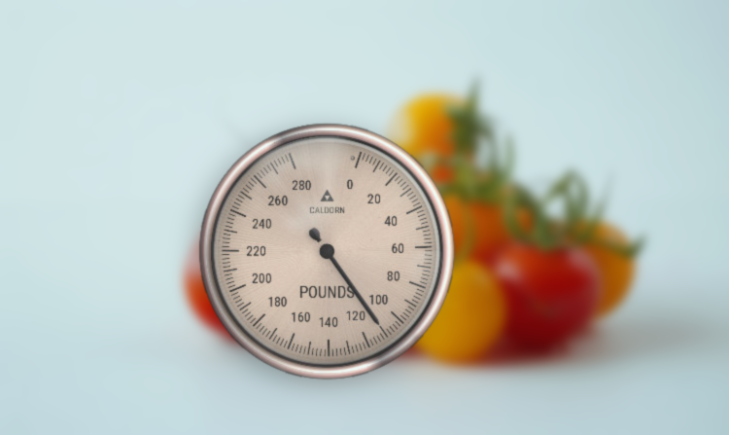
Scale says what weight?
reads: 110 lb
